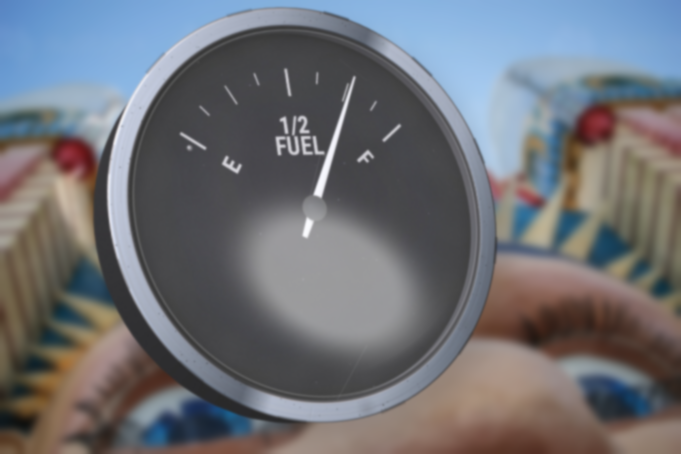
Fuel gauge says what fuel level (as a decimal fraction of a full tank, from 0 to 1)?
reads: 0.75
